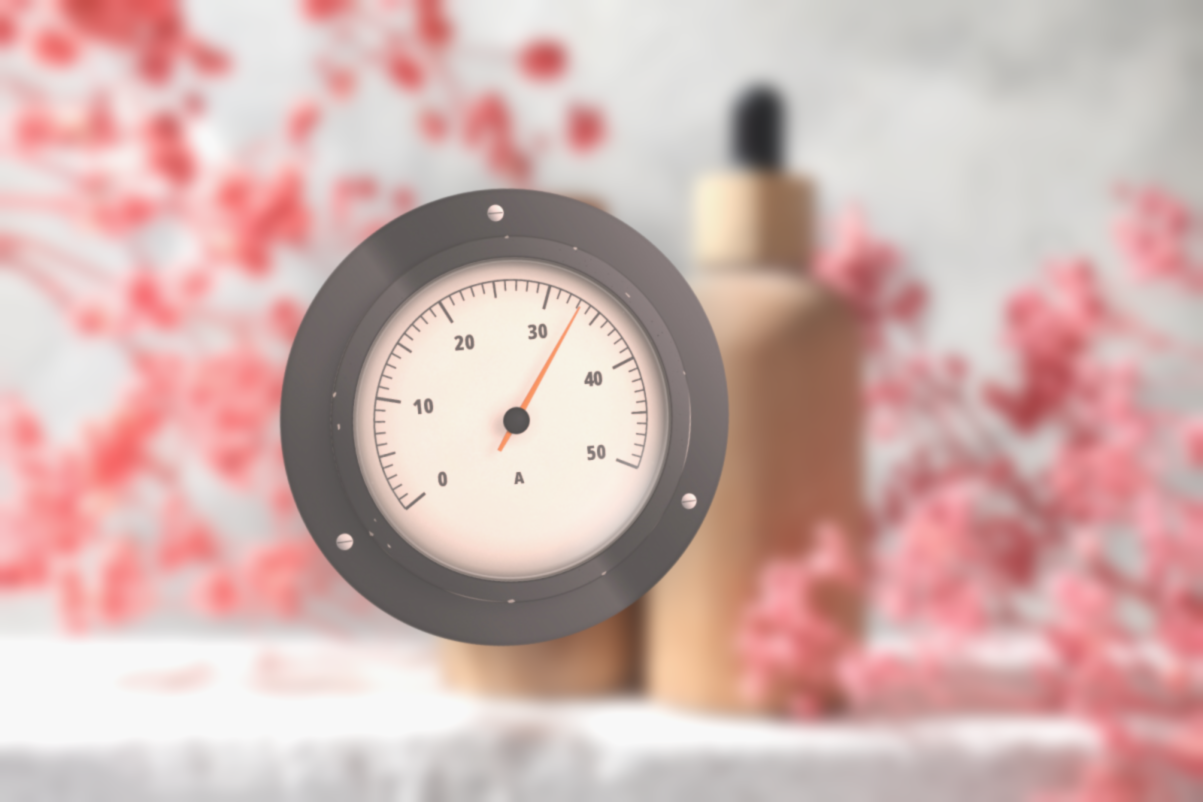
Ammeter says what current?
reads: 33 A
